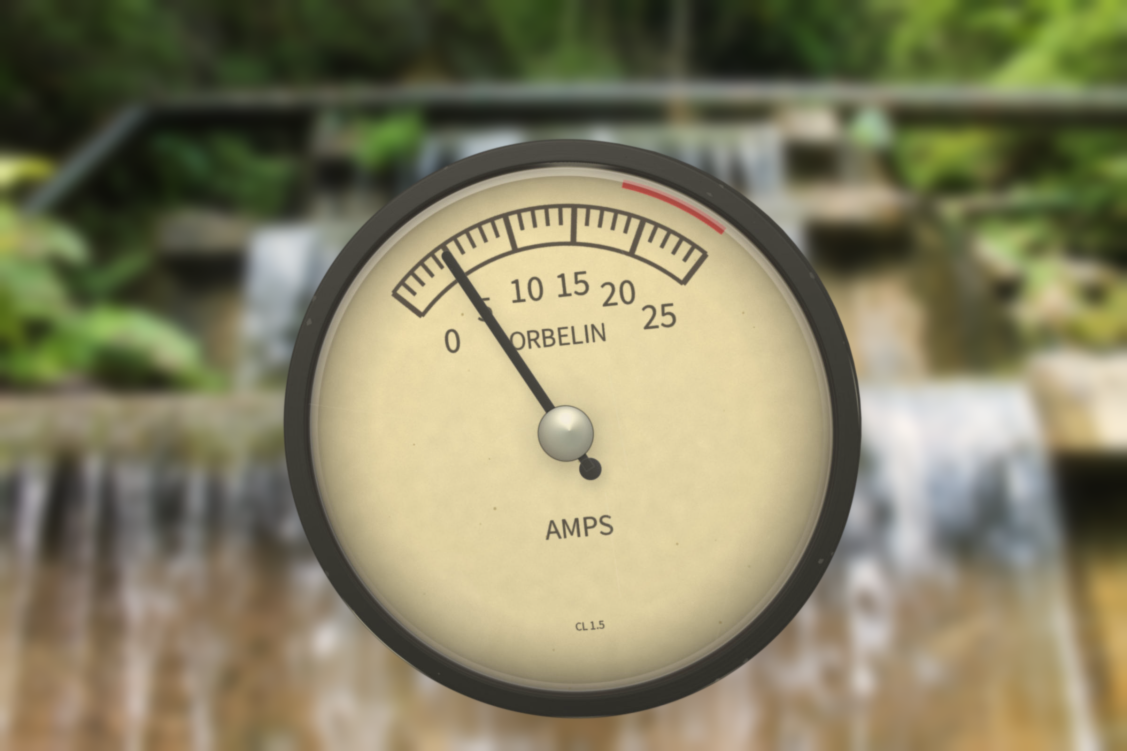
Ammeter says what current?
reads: 5 A
